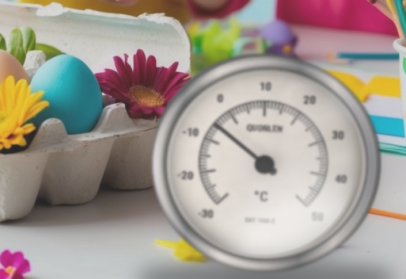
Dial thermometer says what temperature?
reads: -5 °C
